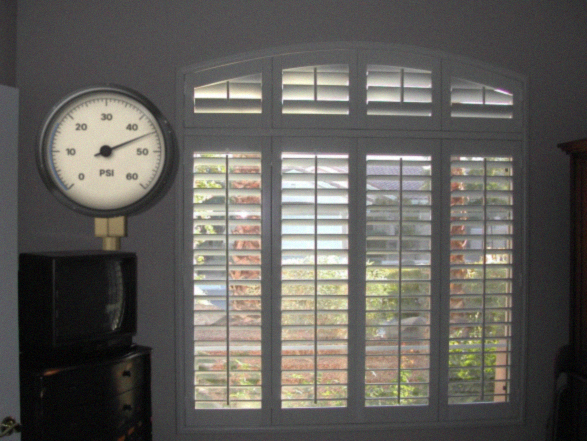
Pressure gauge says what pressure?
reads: 45 psi
